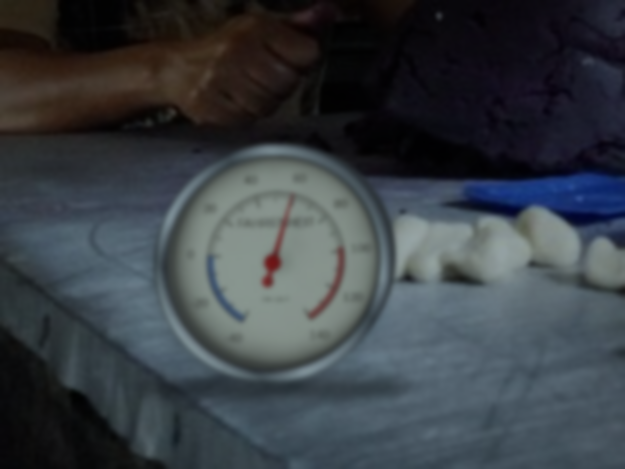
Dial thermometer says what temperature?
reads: 60 °F
